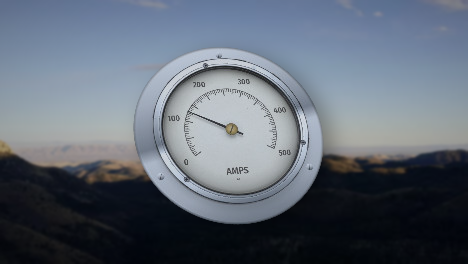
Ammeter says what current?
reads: 125 A
